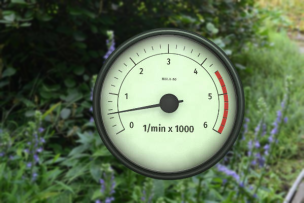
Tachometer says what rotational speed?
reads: 500 rpm
